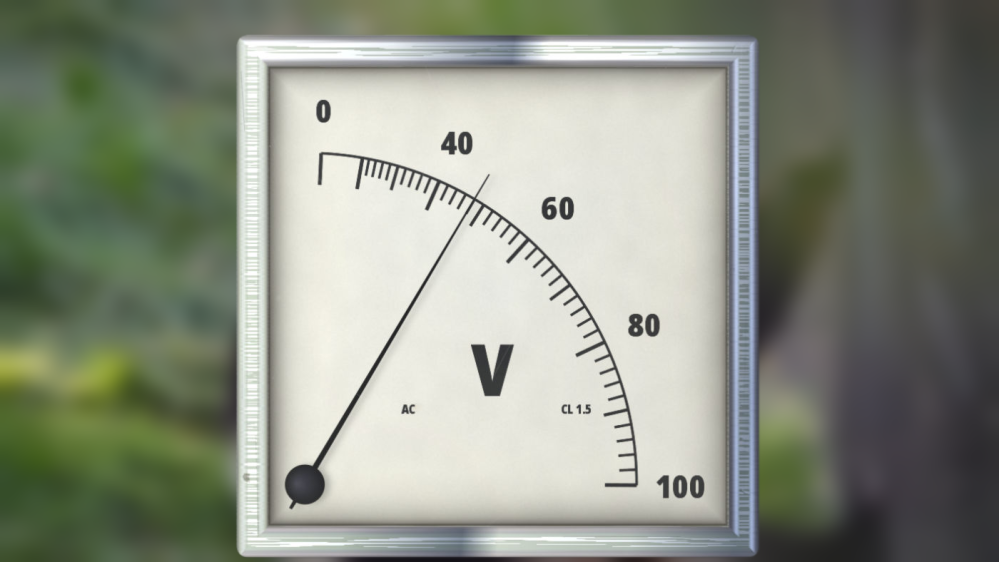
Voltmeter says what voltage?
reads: 48 V
